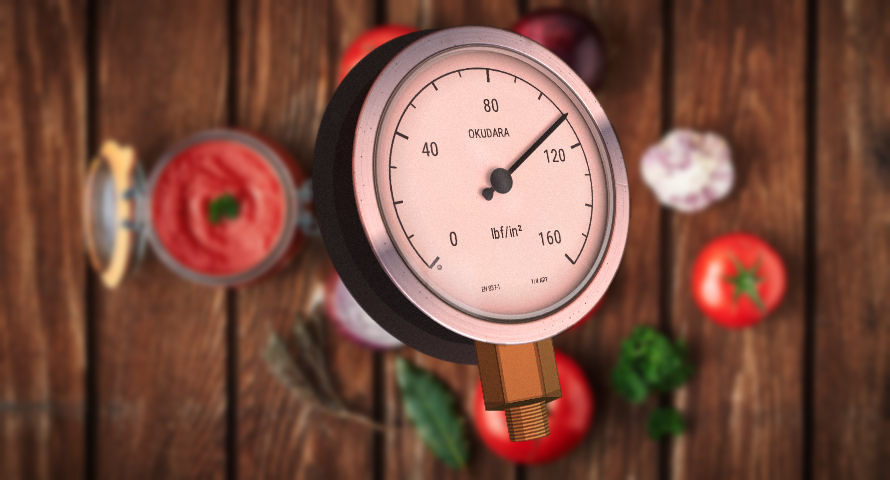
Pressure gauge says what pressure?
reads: 110 psi
